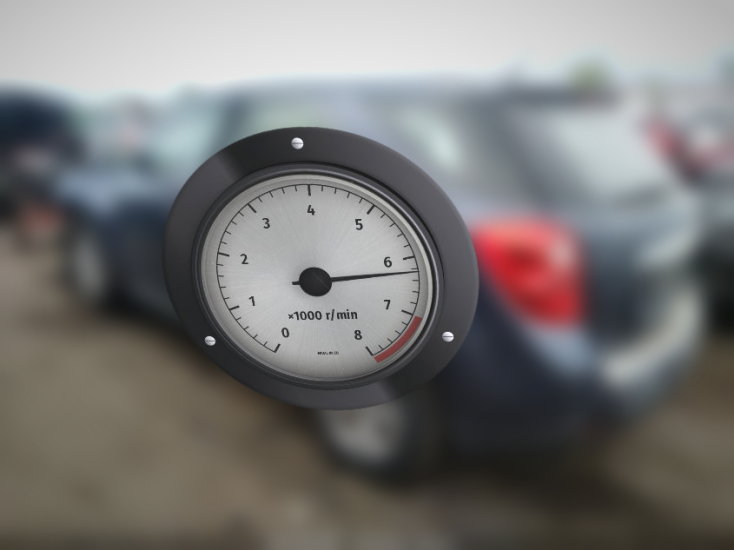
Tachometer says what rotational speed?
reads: 6200 rpm
